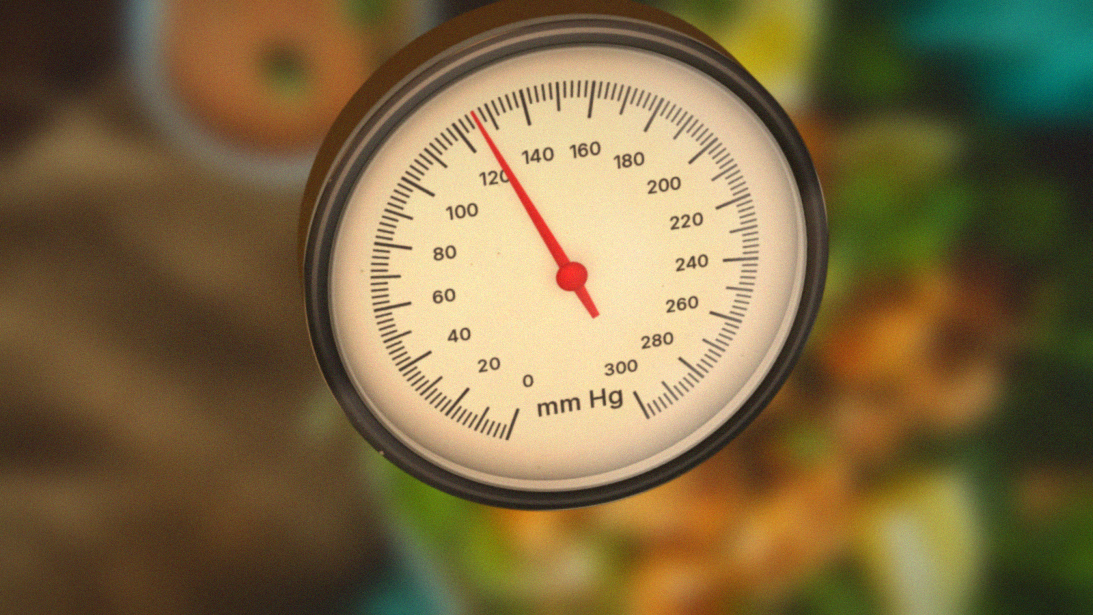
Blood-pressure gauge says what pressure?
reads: 126 mmHg
